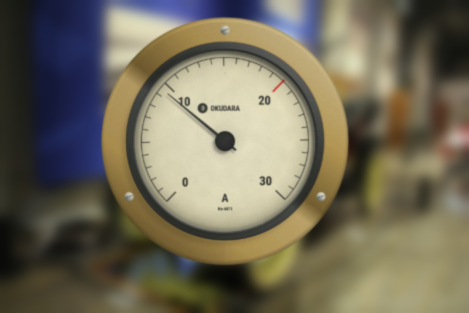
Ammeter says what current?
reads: 9.5 A
